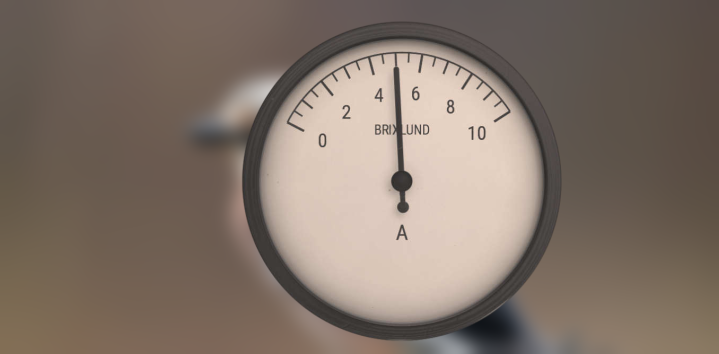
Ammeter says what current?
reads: 5 A
